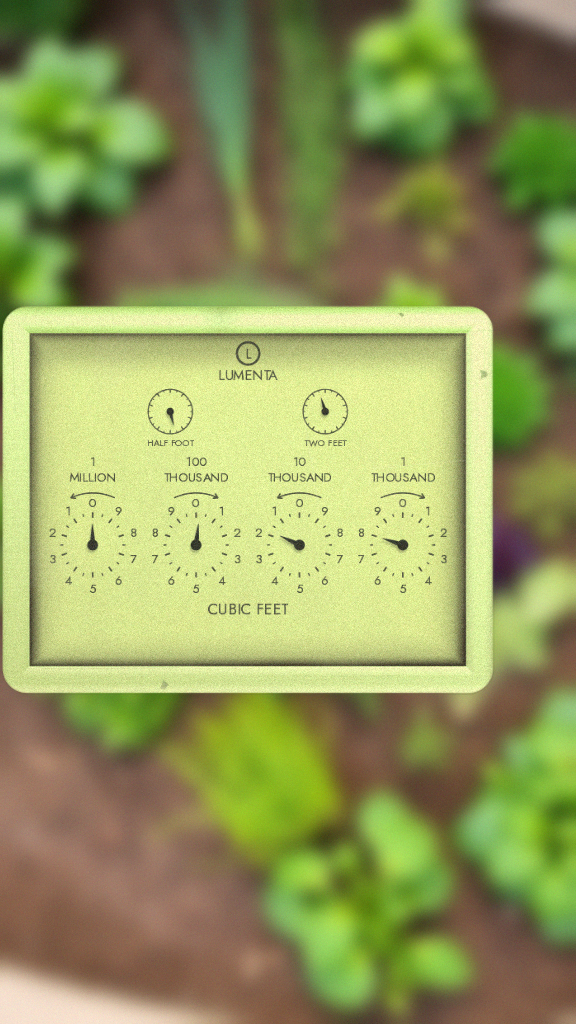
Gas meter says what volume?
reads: 1800 ft³
